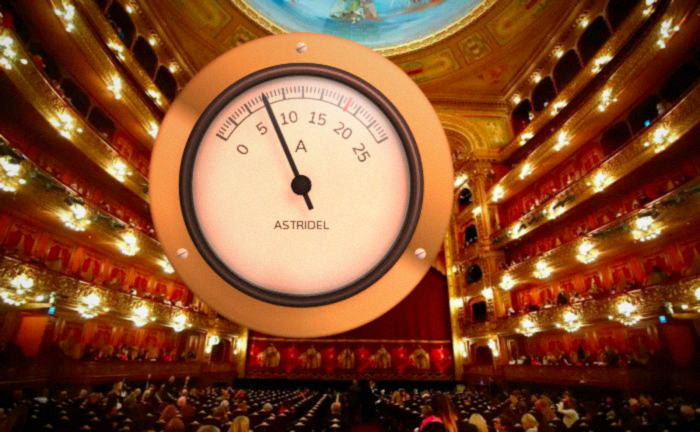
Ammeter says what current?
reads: 7.5 A
